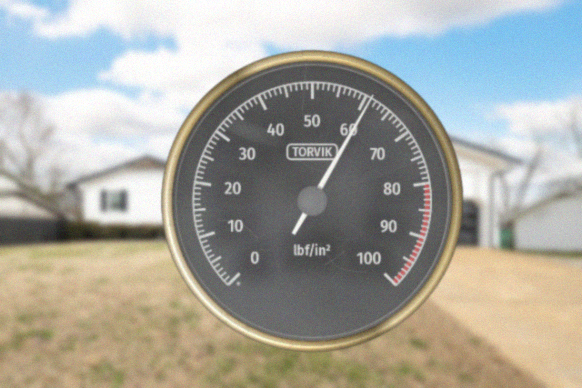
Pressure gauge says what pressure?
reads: 61 psi
